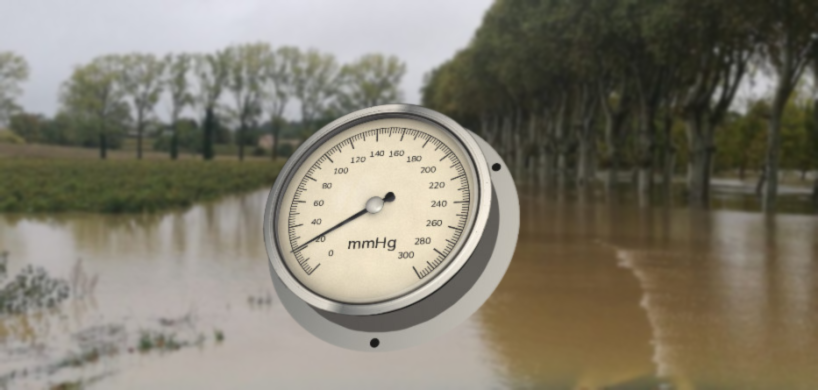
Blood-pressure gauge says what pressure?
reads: 20 mmHg
